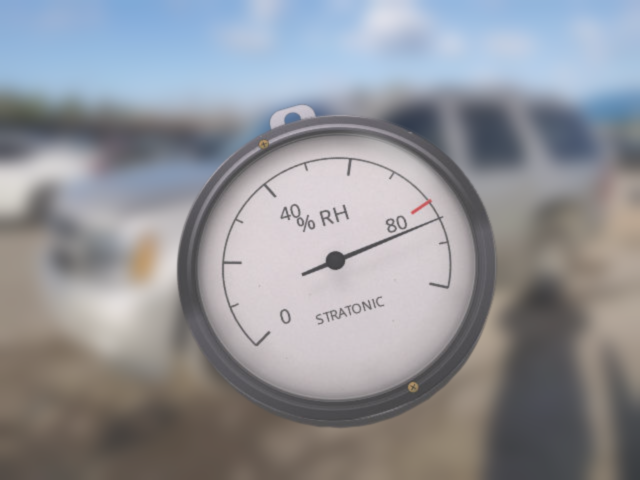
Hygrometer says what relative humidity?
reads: 85 %
